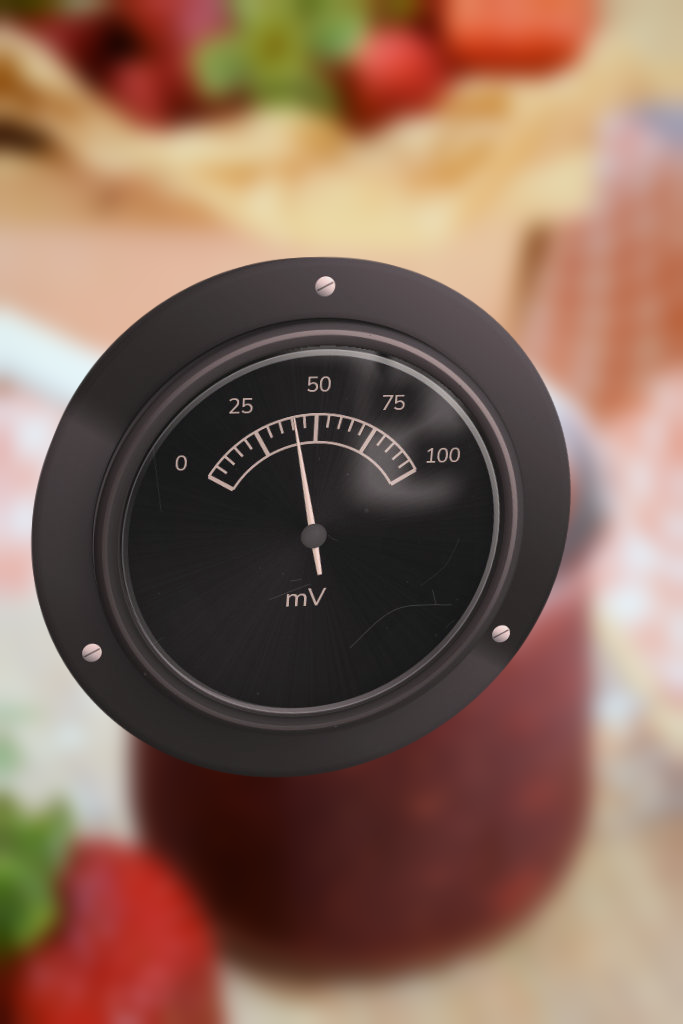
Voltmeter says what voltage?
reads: 40 mV
